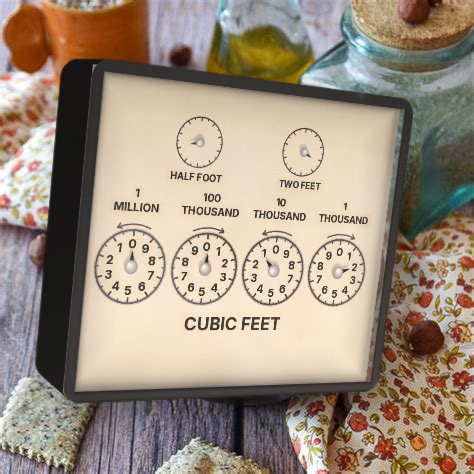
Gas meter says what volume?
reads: 1200 ft³
